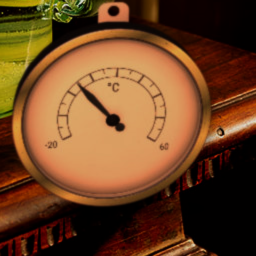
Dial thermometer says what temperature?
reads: 5 °C
